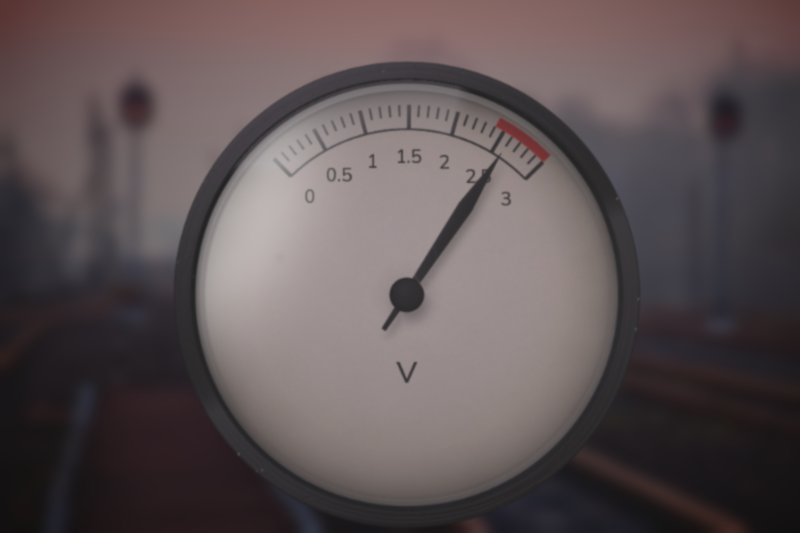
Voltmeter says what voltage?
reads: 2.6 V
